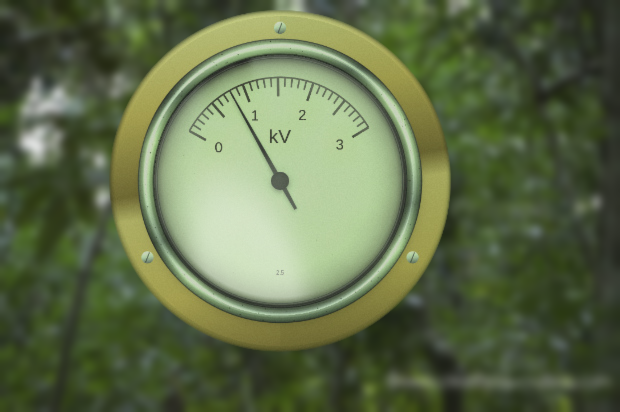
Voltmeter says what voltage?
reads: 0.8 kV
